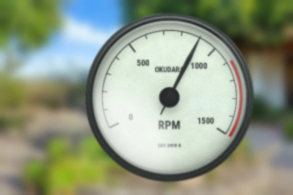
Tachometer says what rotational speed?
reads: 900 rpm
